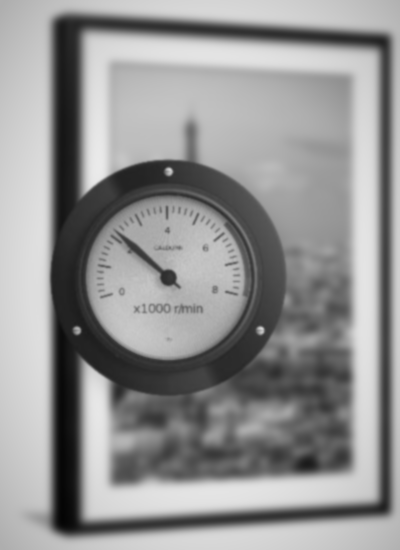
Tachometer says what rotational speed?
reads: 2200 rpm
